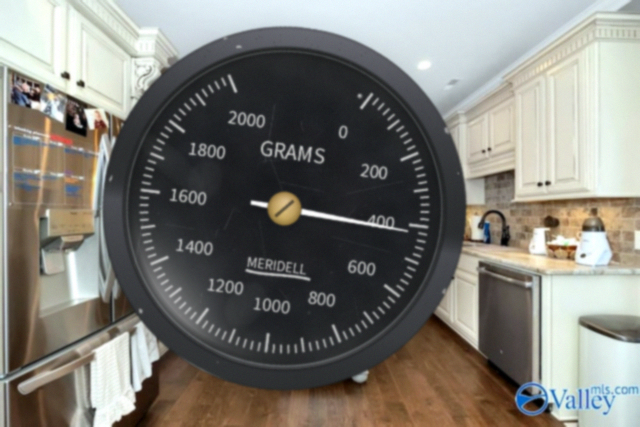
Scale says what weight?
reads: 420 g
